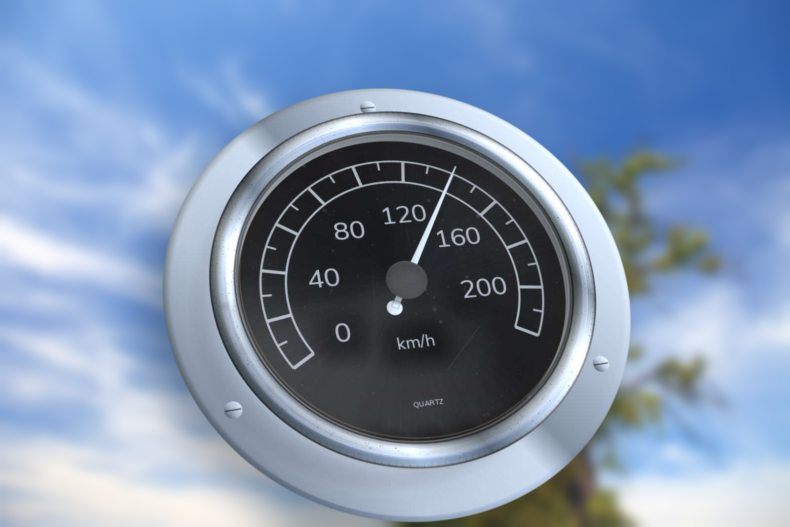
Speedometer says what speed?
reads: 140 km/h
